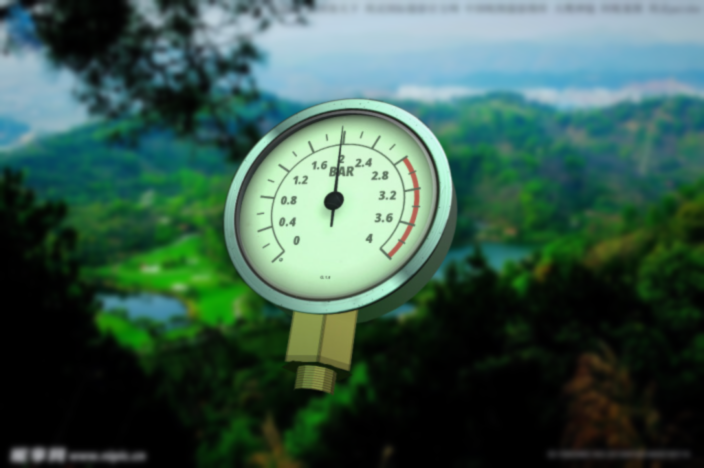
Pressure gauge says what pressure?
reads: 2 bar
